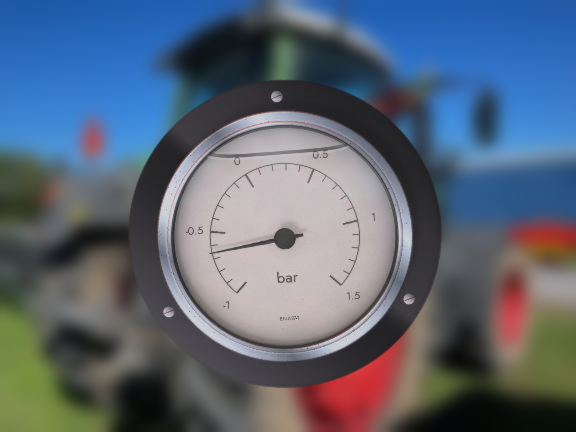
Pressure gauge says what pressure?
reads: -0.65 bar
